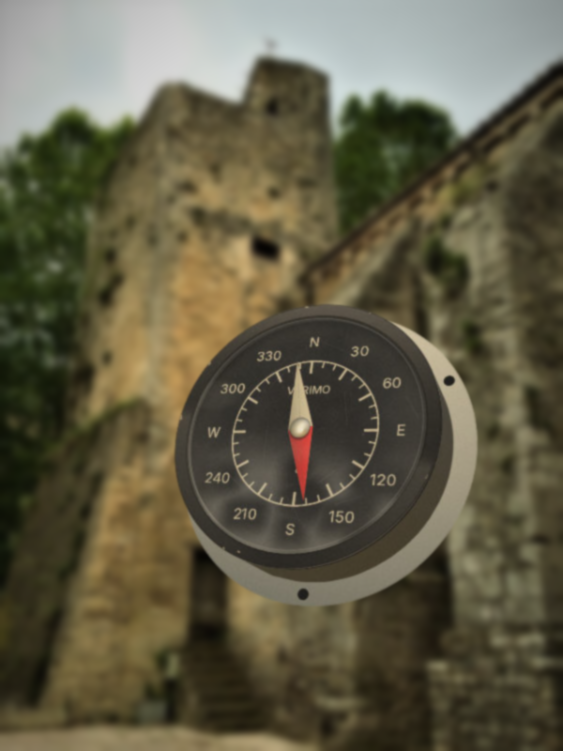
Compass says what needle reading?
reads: 170 °
